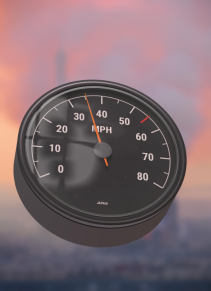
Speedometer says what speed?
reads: 35 mph
